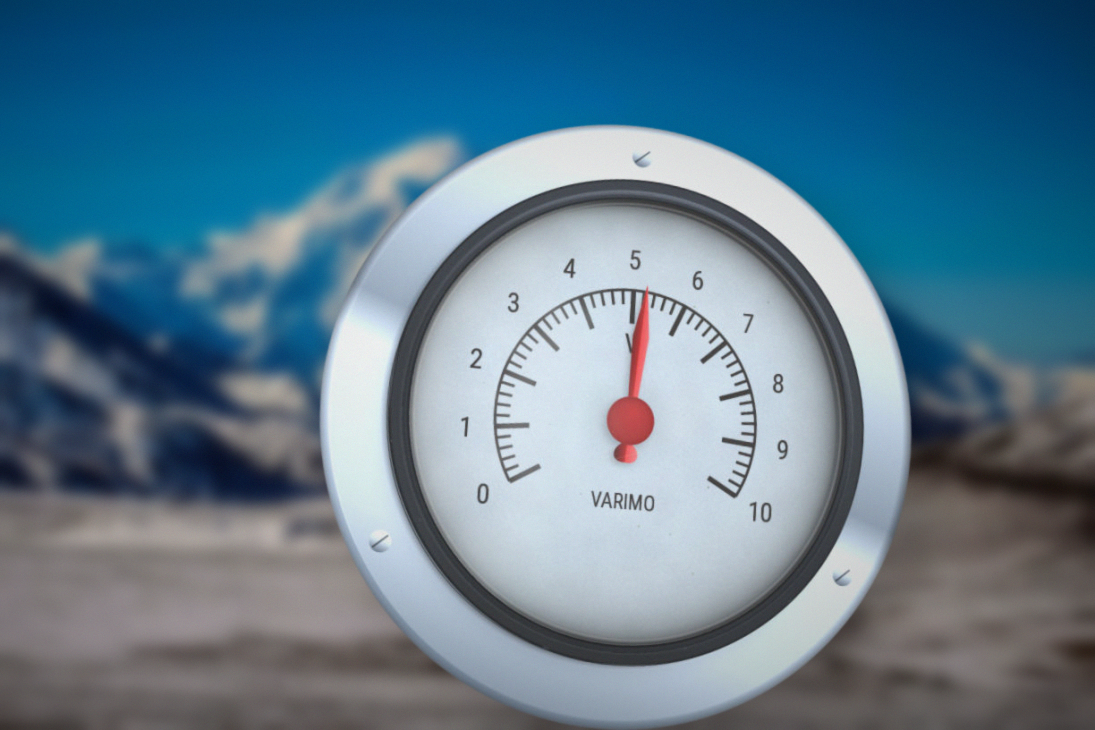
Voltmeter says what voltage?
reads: 5.2 V
